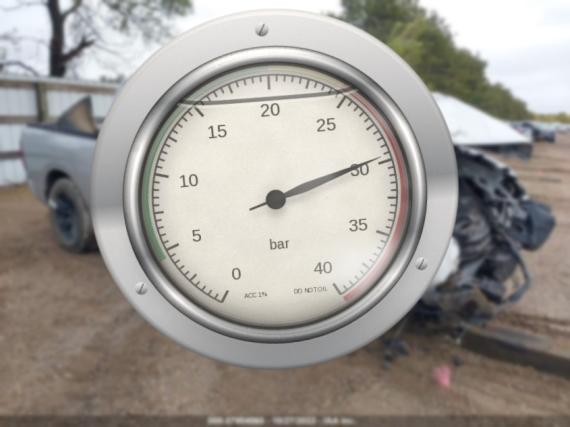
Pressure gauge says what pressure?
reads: 29.5 bar
